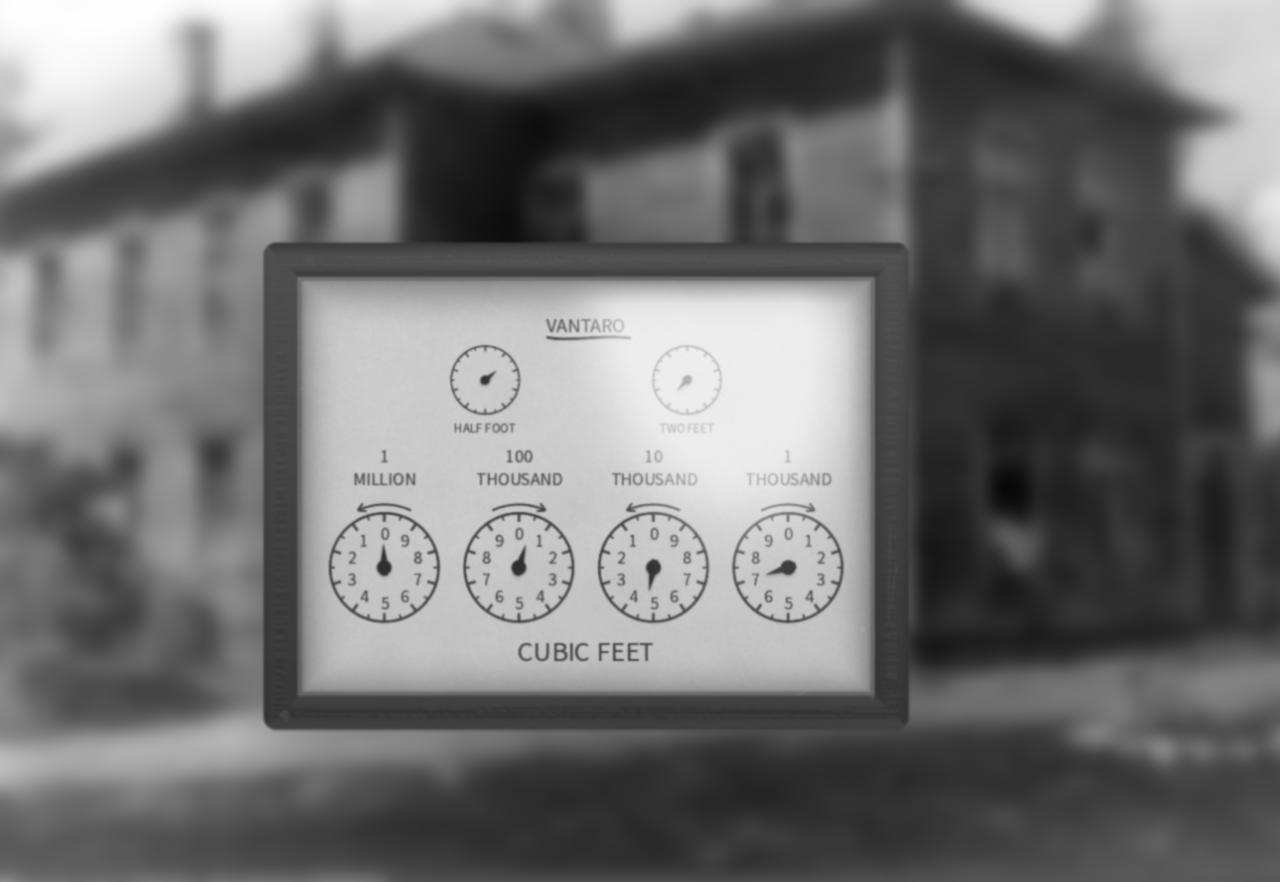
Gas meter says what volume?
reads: 4700 ft³
